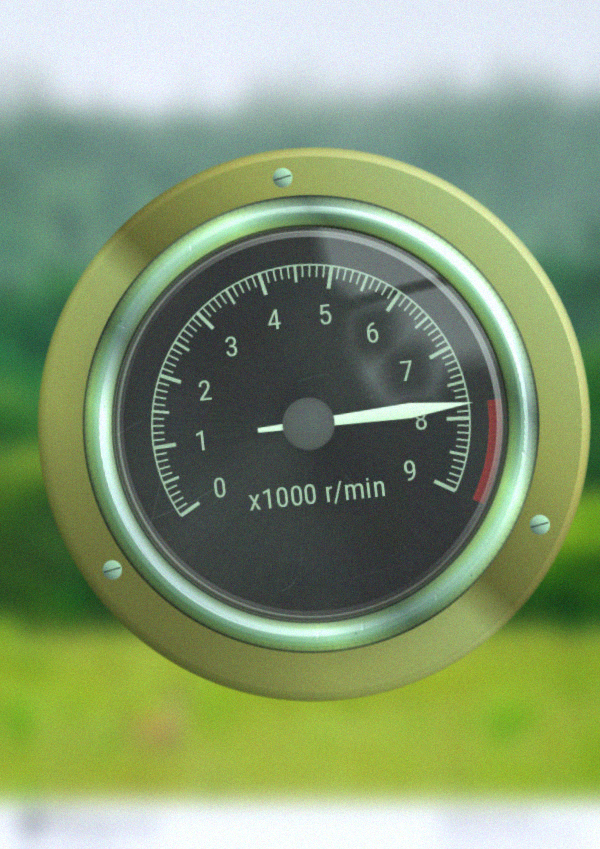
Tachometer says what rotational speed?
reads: 7800 rpm
